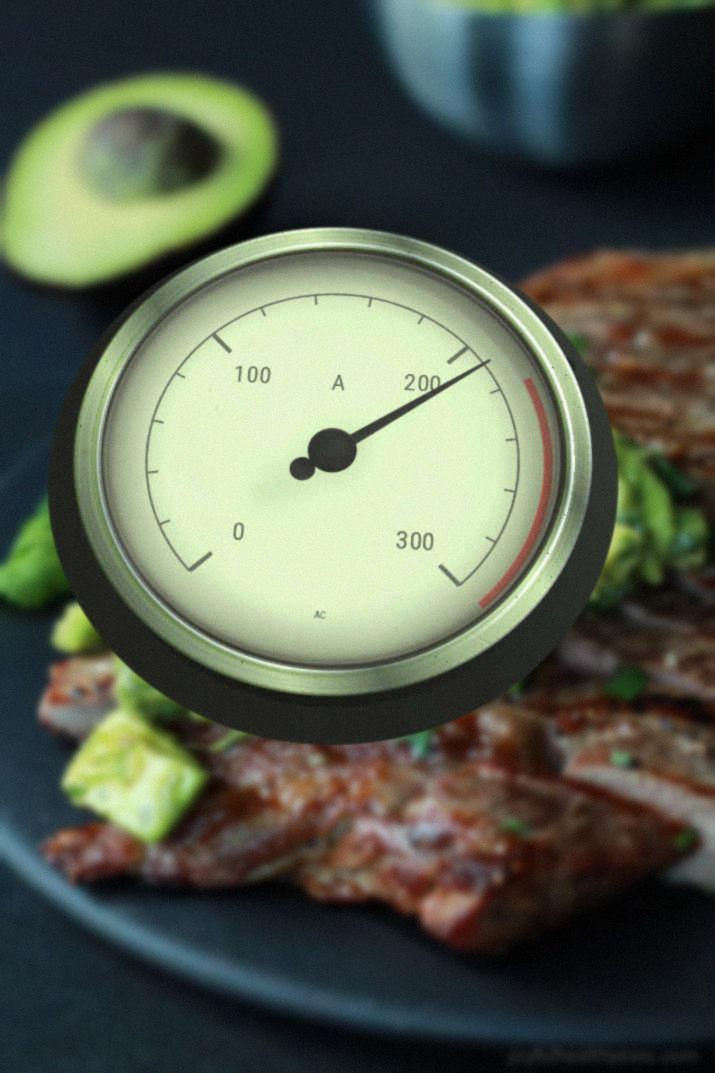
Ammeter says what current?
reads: 210 A
